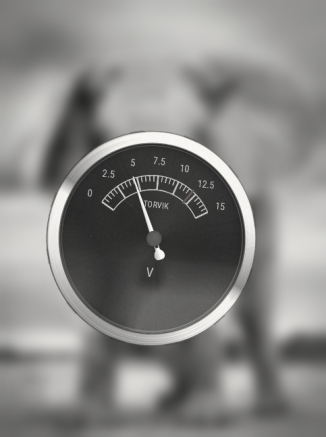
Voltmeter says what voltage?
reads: 4.5 V
